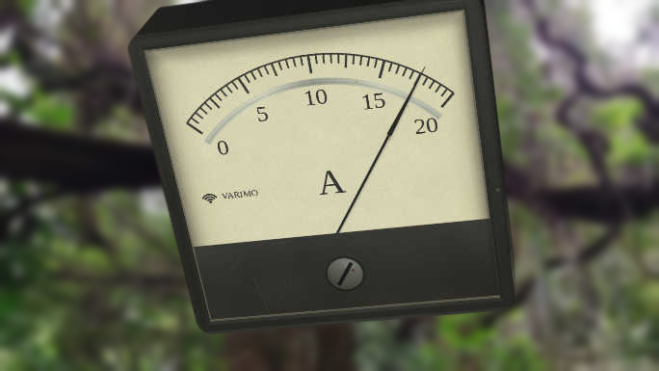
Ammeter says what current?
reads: 17.5 A
